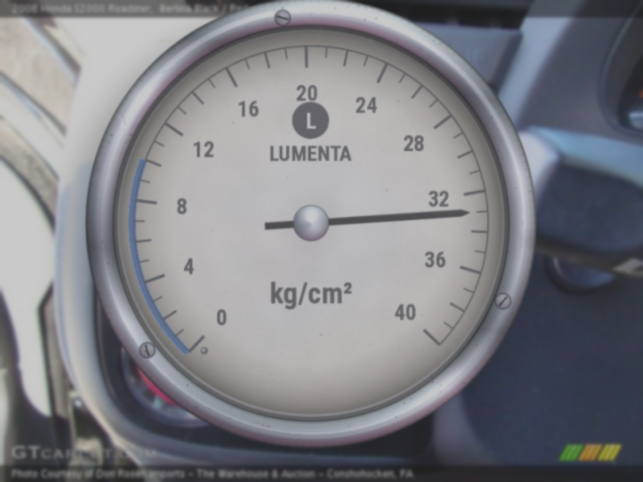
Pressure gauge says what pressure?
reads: 33 kg/cm²
